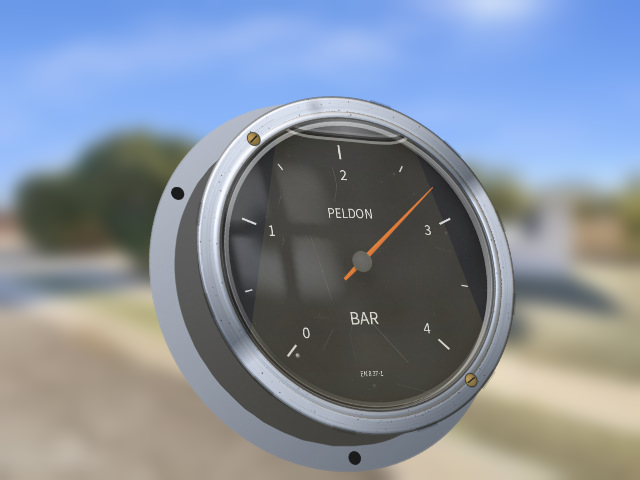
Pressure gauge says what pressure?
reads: 2.75 bar
